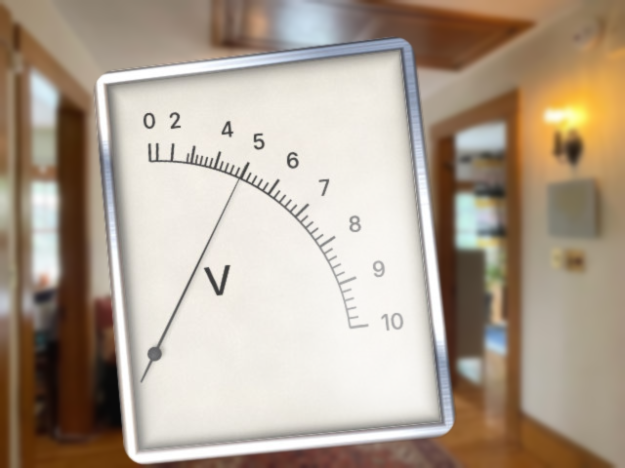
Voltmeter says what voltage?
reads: 5 V
